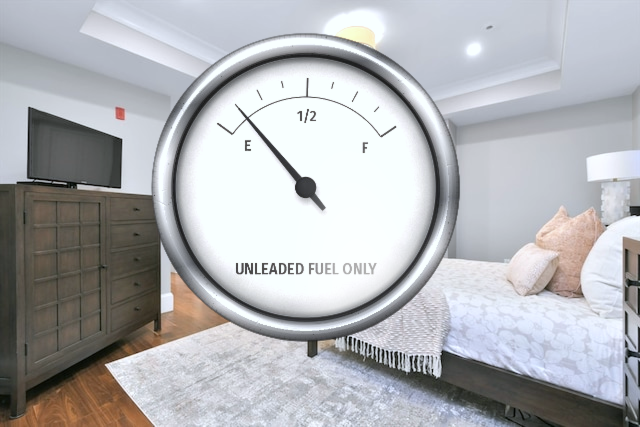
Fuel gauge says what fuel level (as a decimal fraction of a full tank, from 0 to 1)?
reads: 0.125
